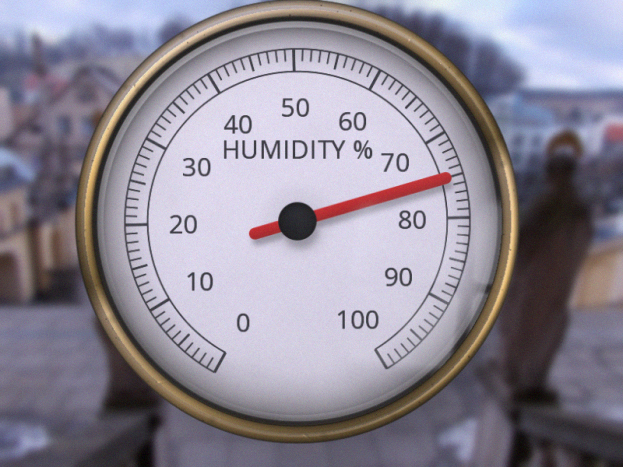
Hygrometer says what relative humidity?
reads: 75 %
